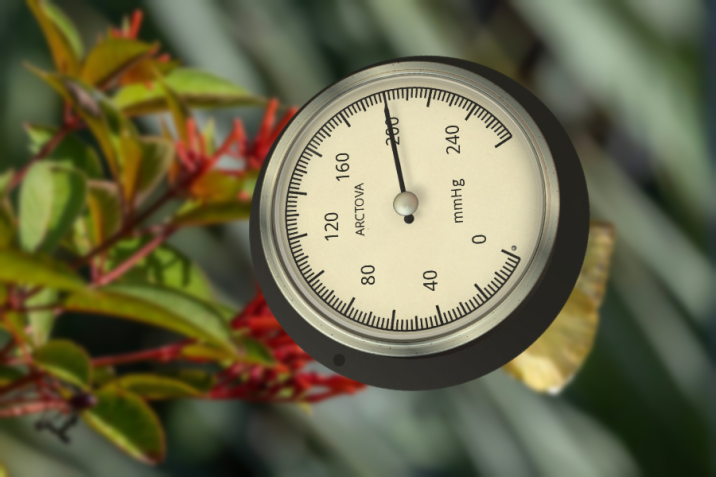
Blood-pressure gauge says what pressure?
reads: 200 mmHg
